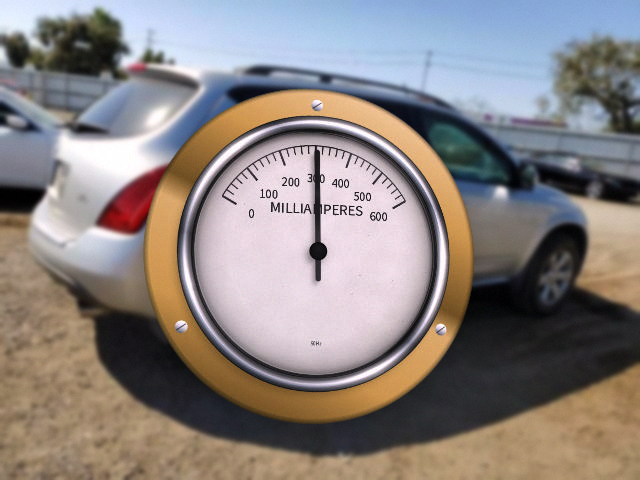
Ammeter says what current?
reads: 300 mA
